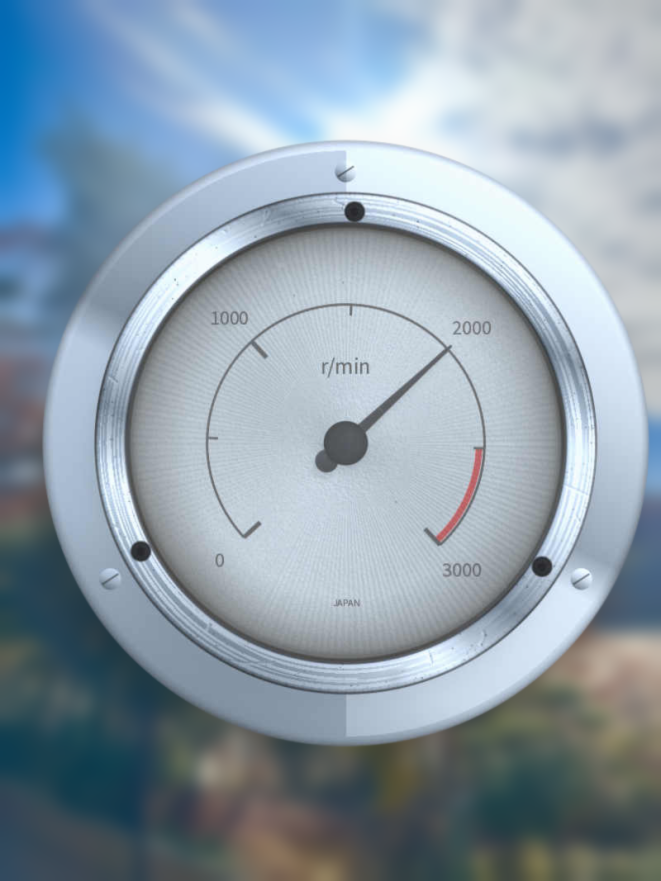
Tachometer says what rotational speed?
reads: 2000 rpm
